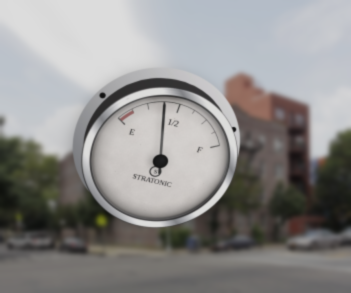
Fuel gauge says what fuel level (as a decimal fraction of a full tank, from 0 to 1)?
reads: 0.375
